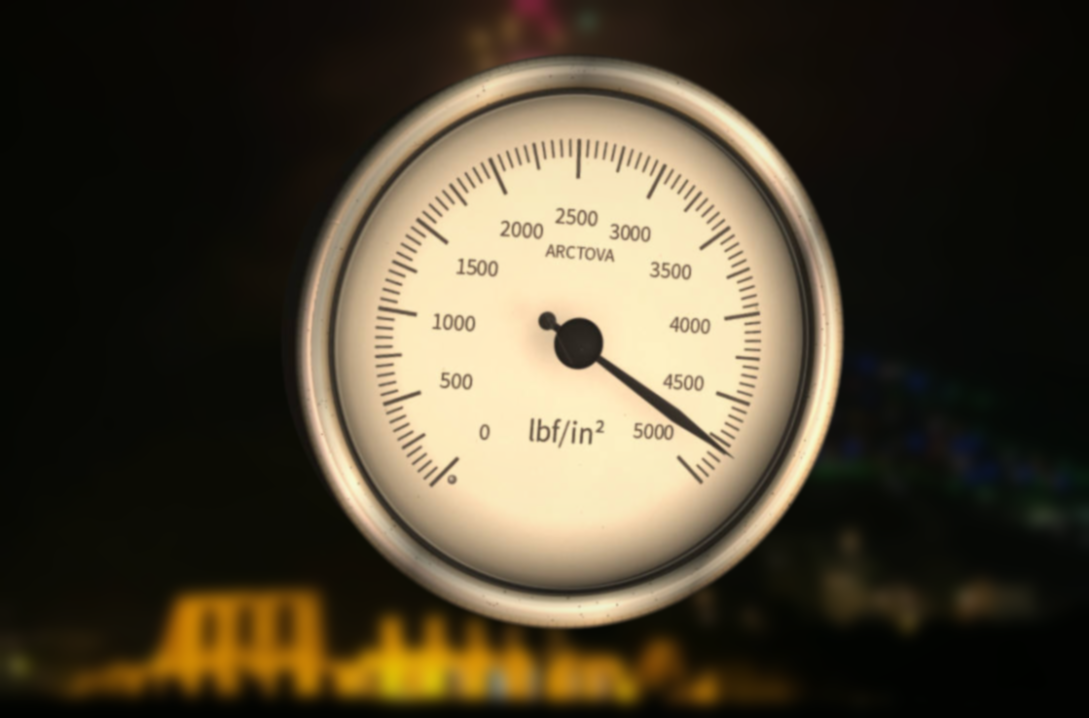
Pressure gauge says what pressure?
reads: 4800 psi
